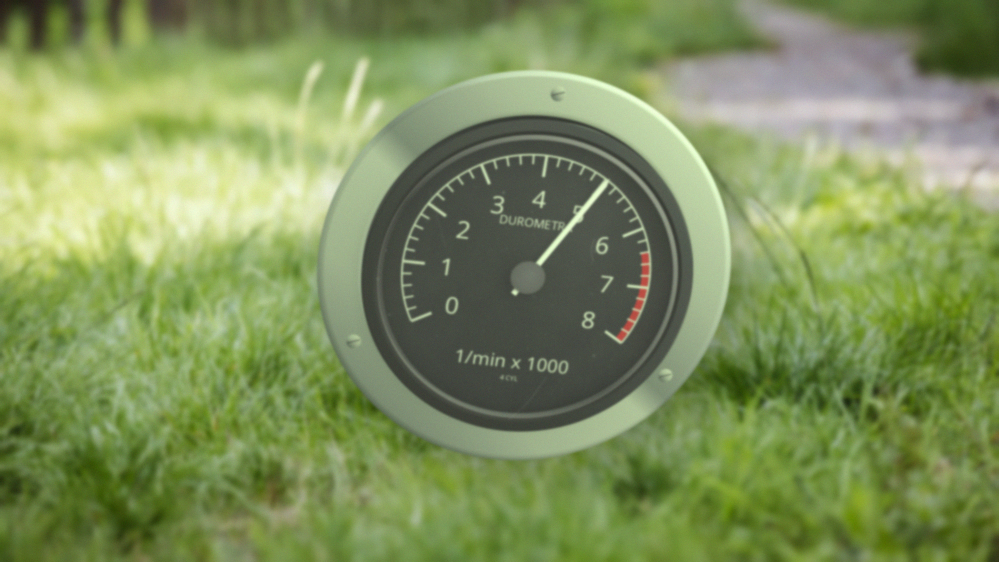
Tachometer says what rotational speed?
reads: 5000 rpm
